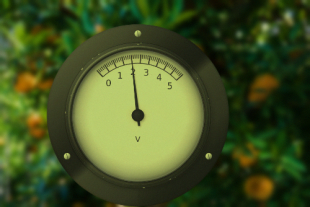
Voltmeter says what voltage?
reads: 2 V
